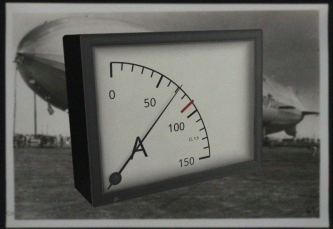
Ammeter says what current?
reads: 70 A
